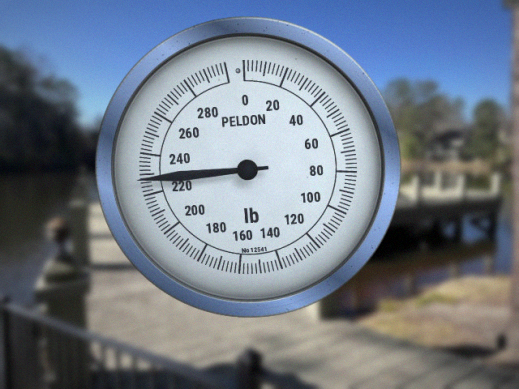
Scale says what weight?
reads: 228 lb
